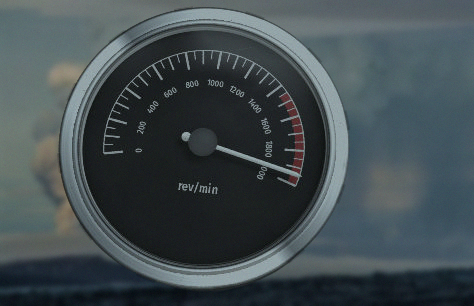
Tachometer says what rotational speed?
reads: 1950 rpm
